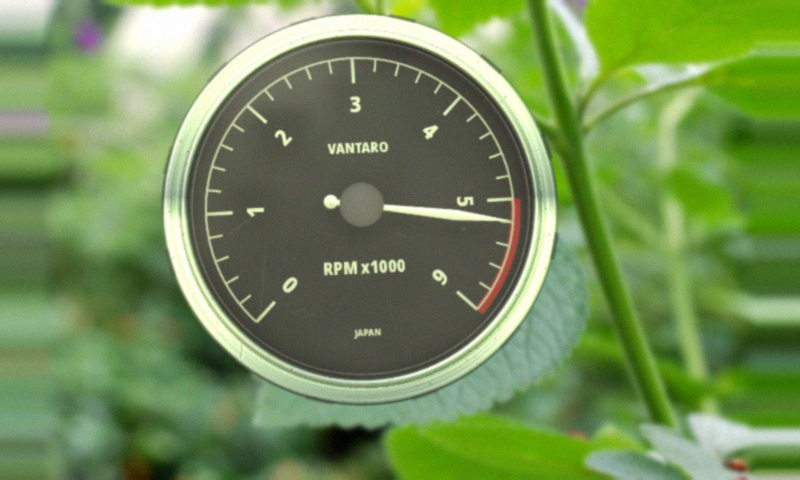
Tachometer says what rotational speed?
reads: 5200 rpm
